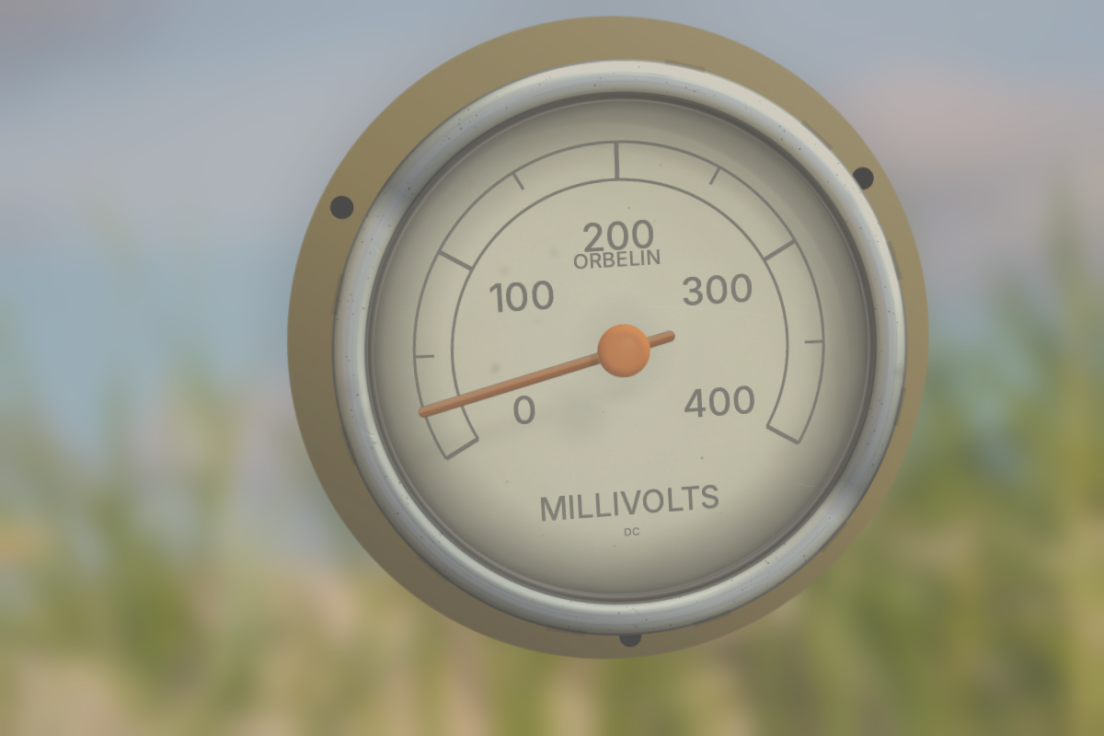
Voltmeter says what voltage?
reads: 25 mV
